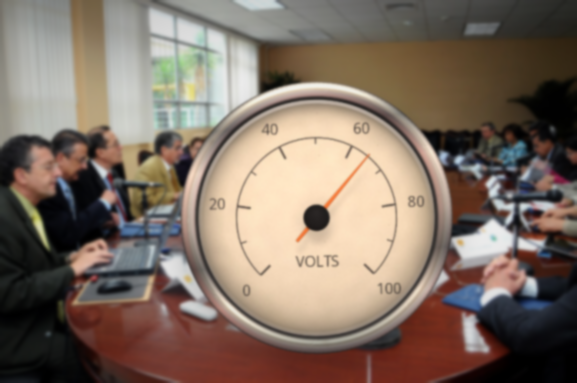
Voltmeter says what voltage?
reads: 65 V
